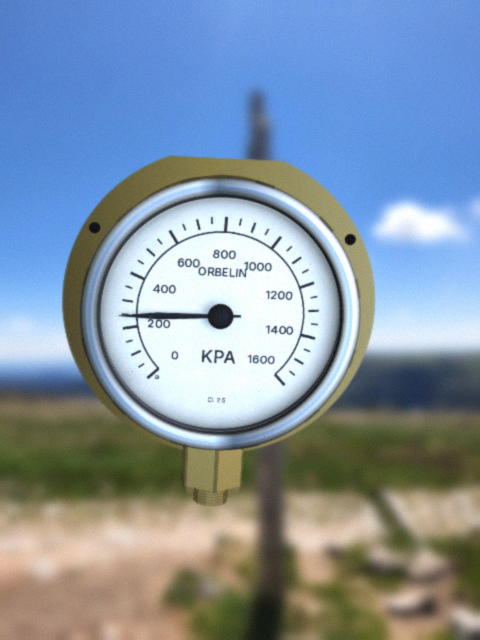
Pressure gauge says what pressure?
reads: 250 kPa
